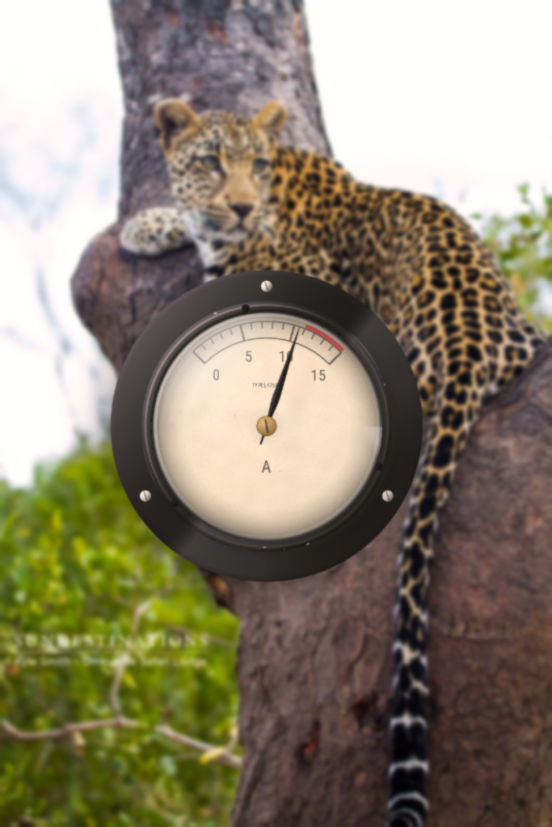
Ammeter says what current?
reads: 10.5 A
